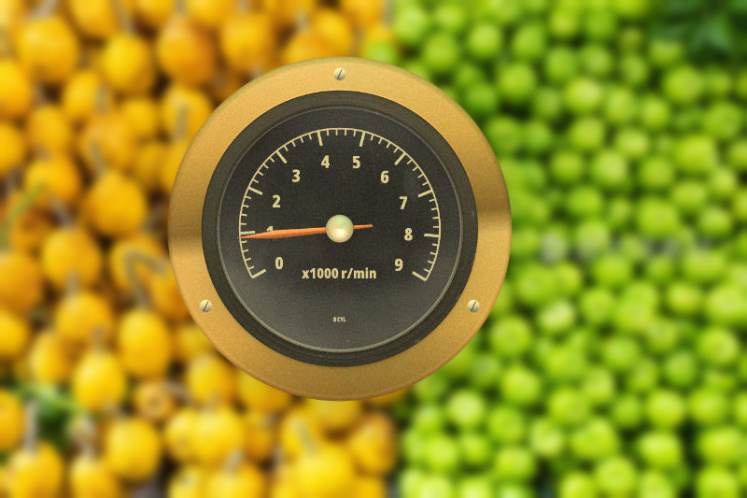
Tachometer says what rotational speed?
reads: 900 rpm
